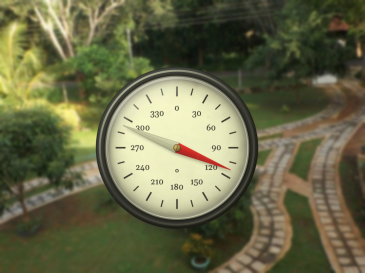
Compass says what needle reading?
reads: 112.5 °
